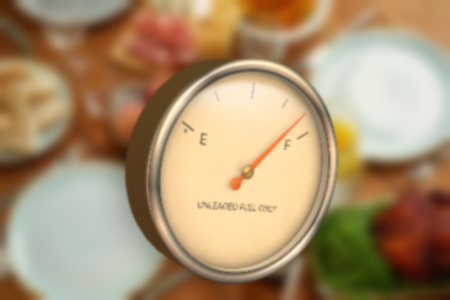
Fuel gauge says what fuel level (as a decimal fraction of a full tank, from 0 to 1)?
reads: 0.875
